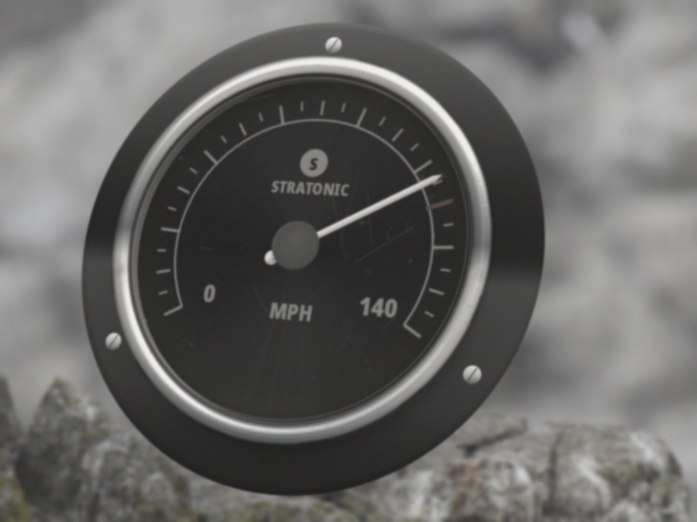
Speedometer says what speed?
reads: 105 mph
